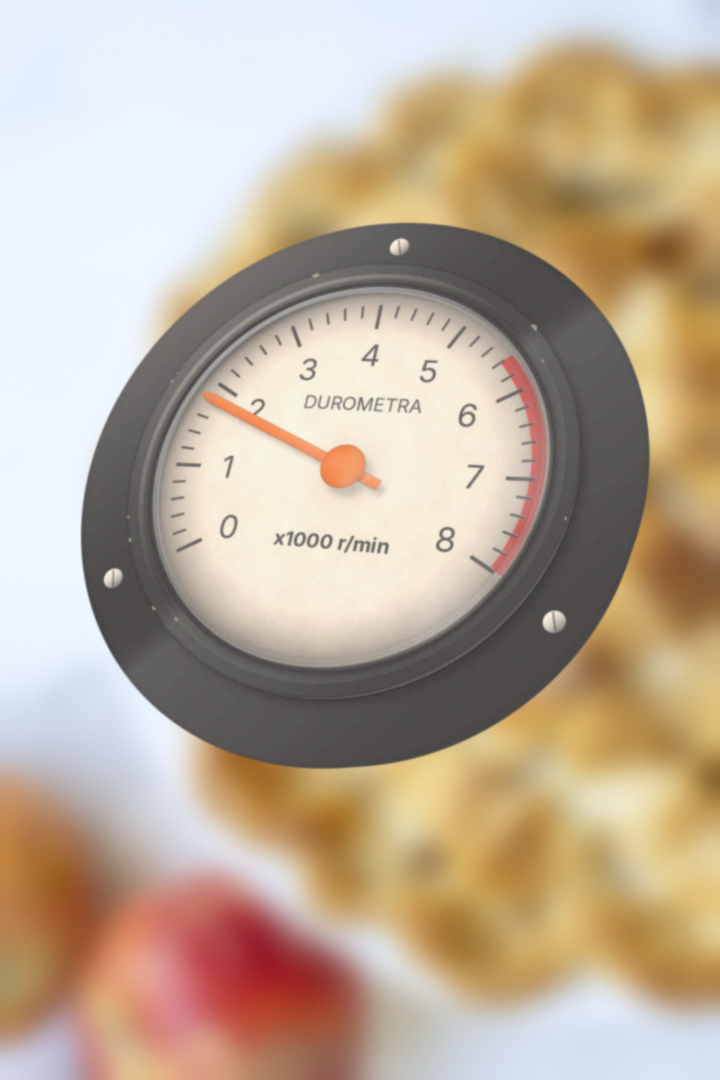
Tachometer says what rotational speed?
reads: 1800 rpm
